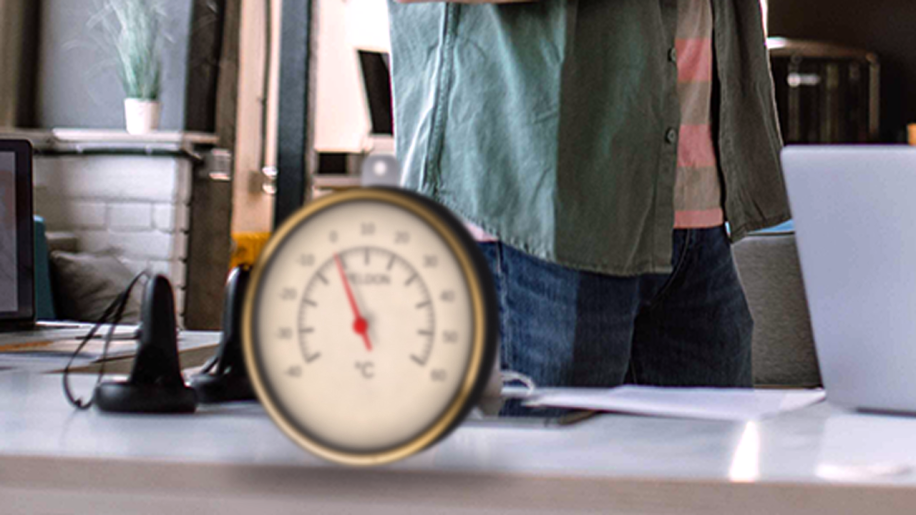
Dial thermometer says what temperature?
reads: 0 °C
